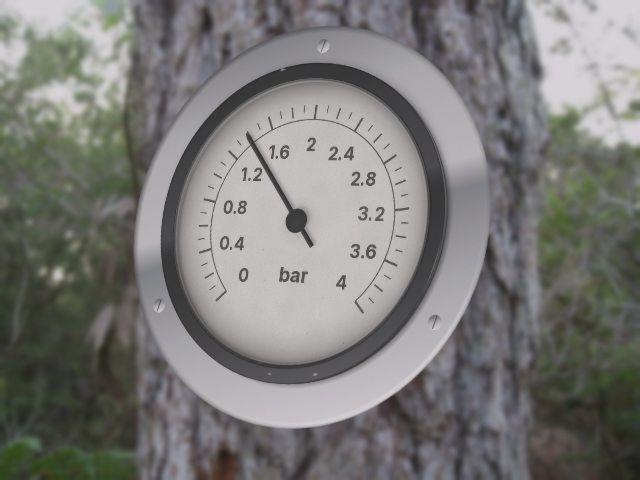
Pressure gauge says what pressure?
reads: 1.4 bar
